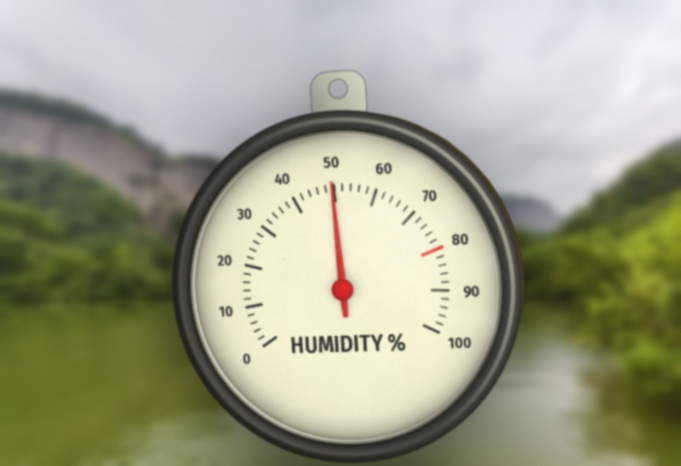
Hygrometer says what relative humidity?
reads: 50 %
